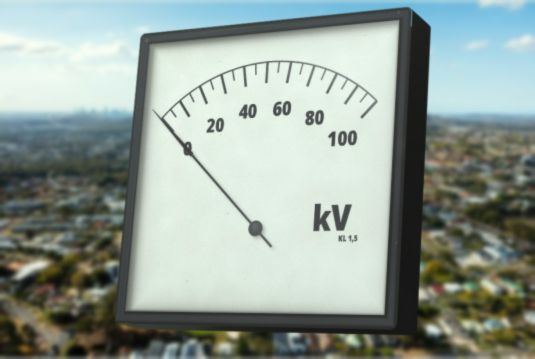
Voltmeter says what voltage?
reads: 0 kV
